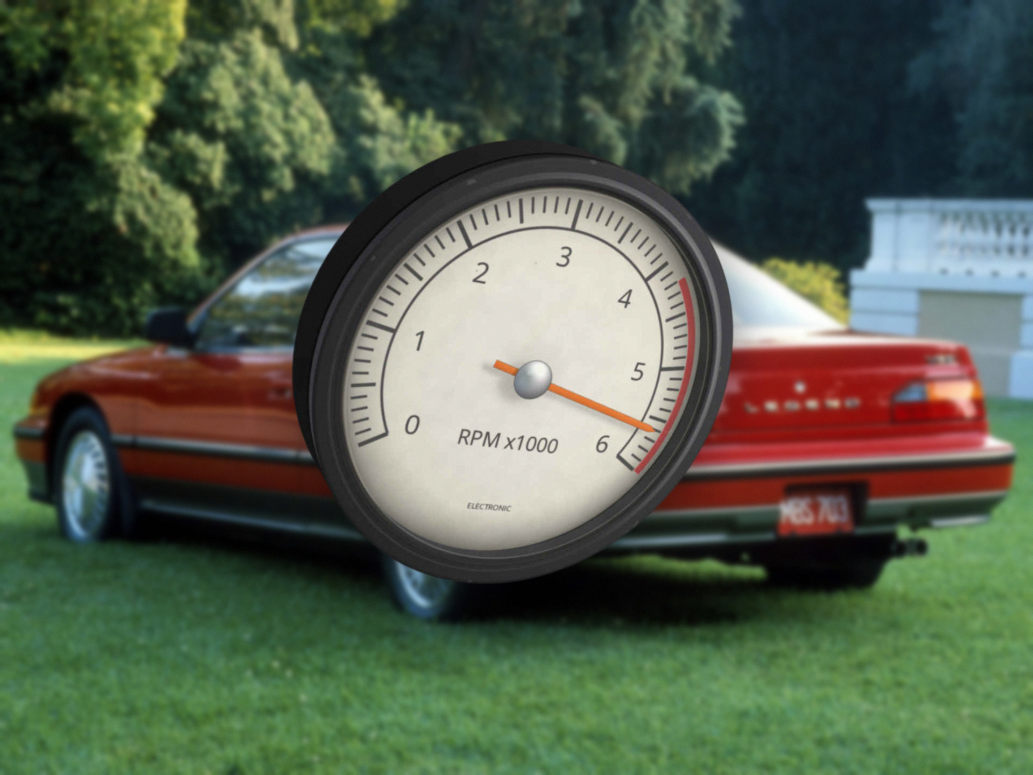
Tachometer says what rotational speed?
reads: 5600 rpm
